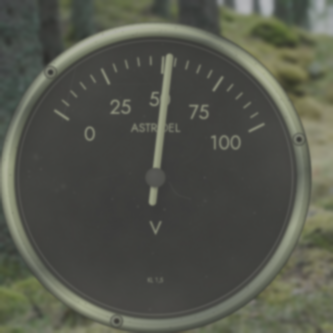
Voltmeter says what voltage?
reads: 52.5 V
